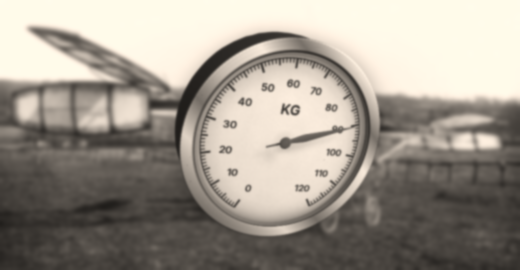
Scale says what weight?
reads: 90 kg
